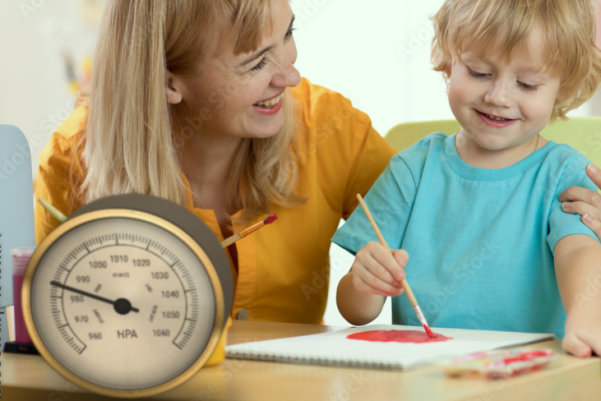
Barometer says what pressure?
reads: 985 hPa
